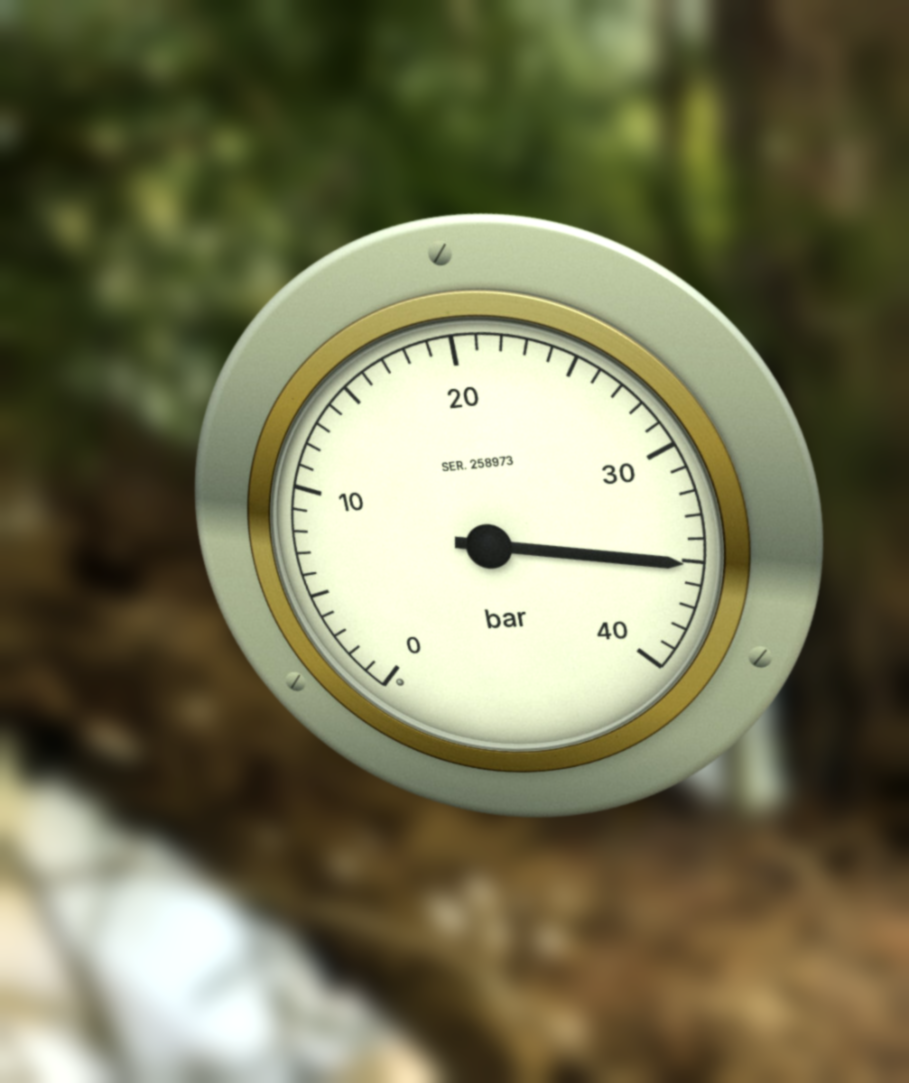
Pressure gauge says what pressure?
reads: 35 bar
